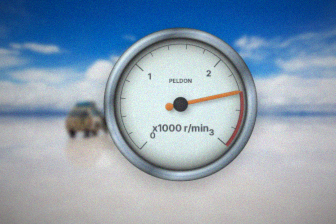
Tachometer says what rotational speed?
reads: 2400 rpm
